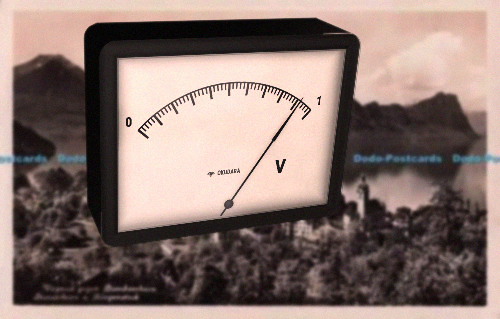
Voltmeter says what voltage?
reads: 0.9 V
